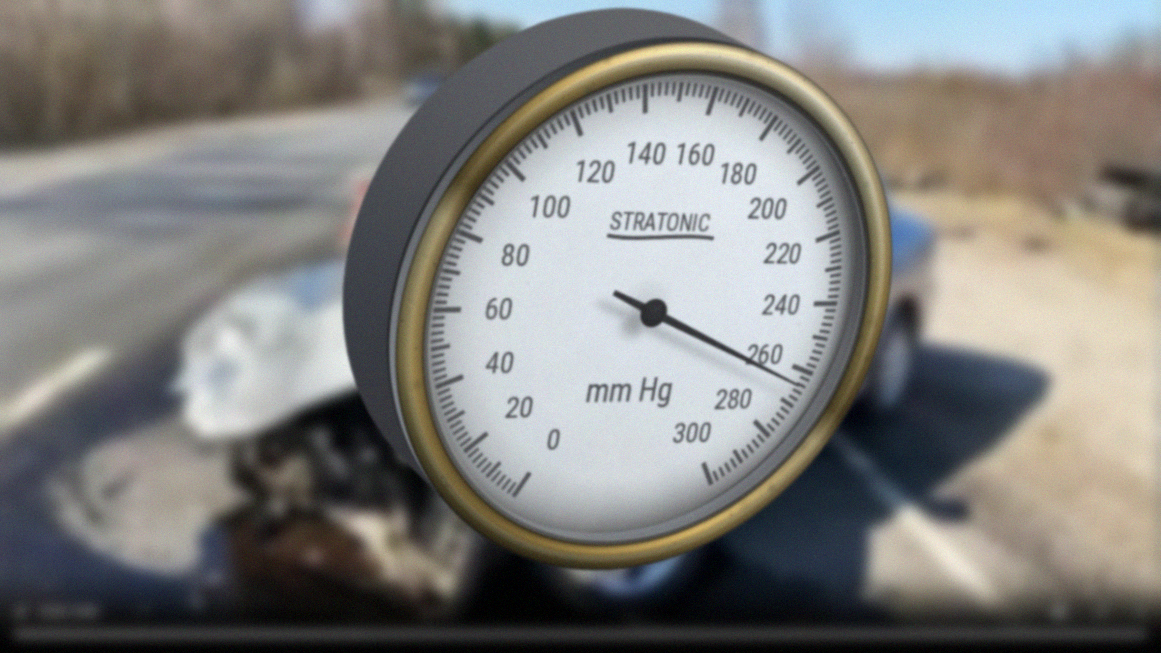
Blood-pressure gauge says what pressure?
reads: 264 mmHg
